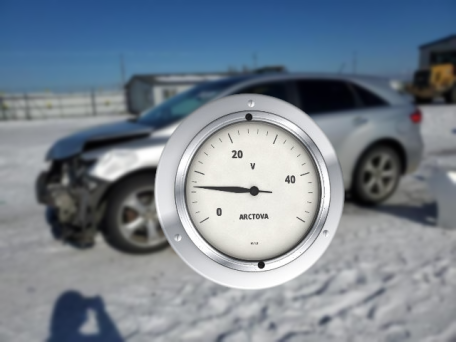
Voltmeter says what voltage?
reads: 7 V
